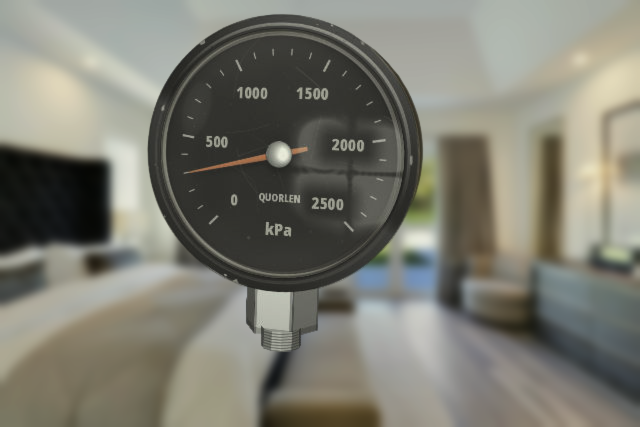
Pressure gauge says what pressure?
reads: 300 kPa
